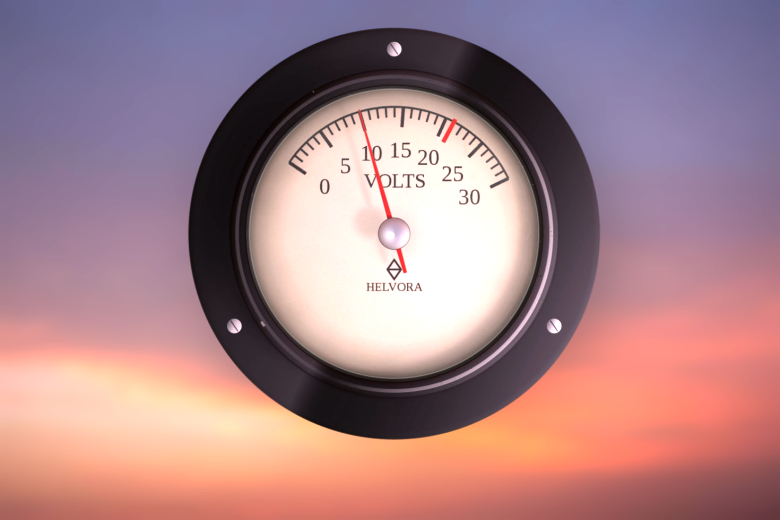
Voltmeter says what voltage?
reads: 10 V
